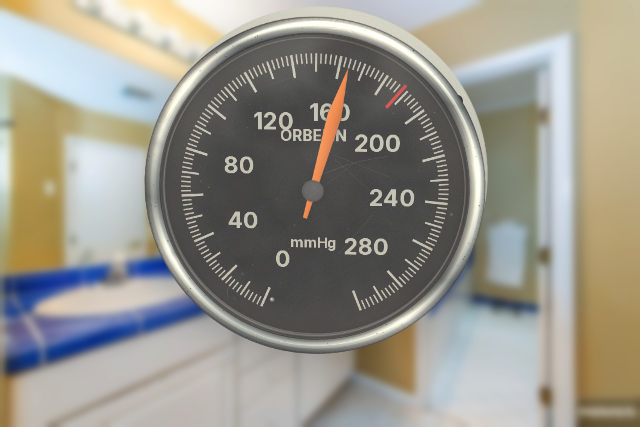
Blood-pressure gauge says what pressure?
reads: 164 mmHg
